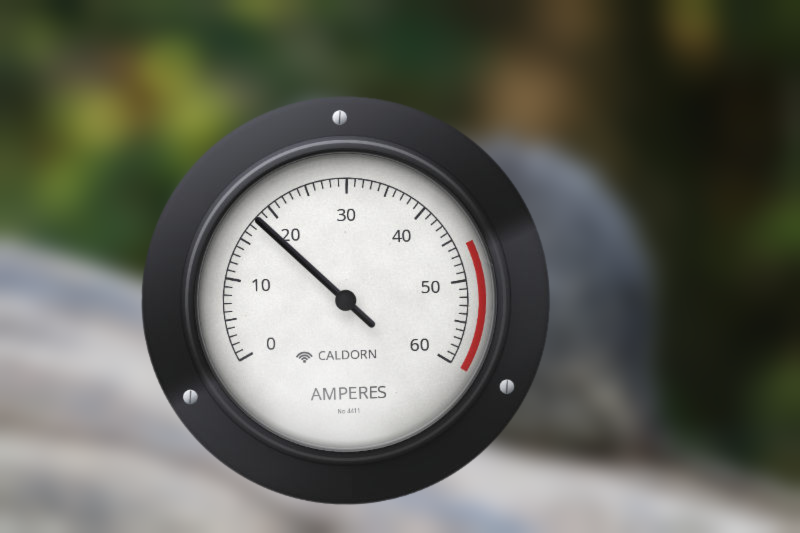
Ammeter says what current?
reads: 18 A
